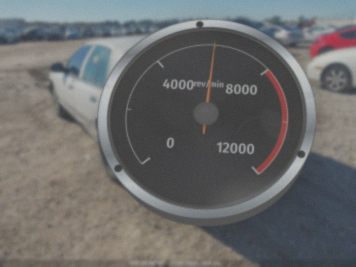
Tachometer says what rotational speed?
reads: 6000 rpm
